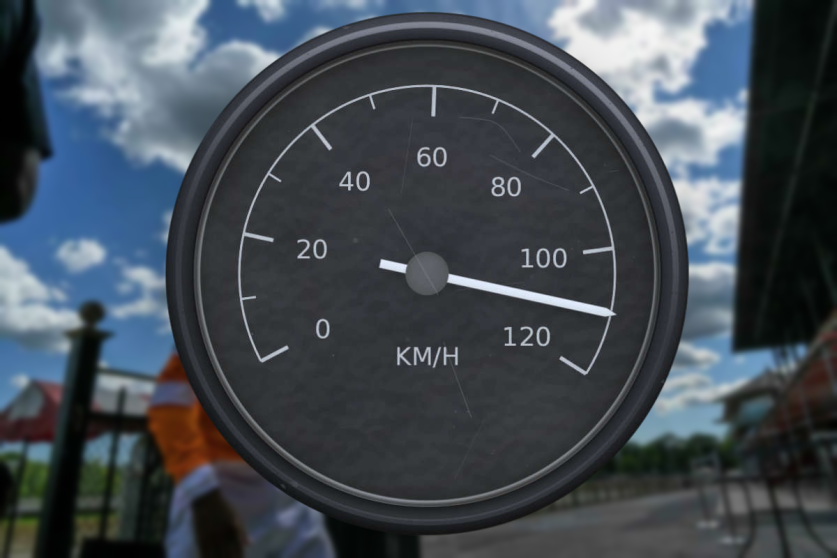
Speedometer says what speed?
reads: 110 km/h
